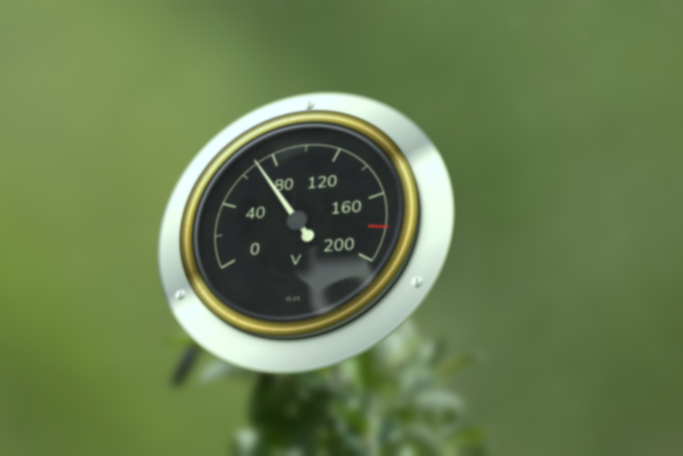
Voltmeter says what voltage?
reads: 70 V
